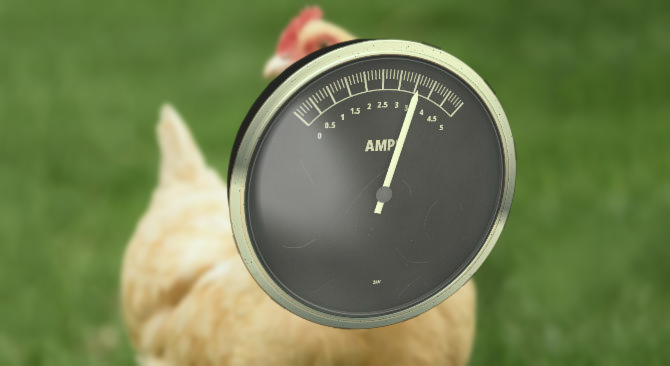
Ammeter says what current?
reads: 3.5 A
